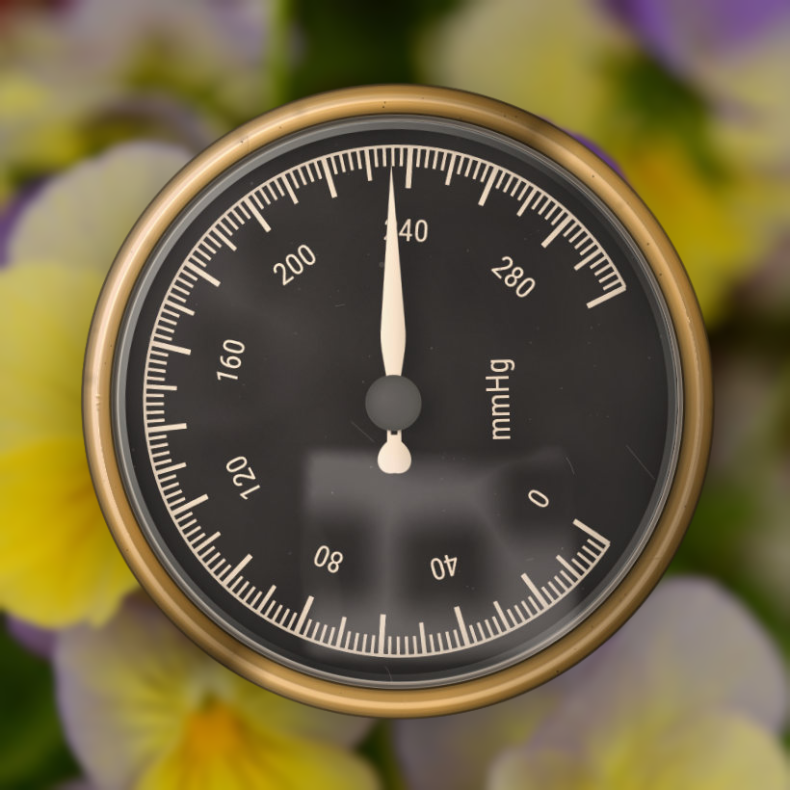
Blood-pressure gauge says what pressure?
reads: 236 mmHg
